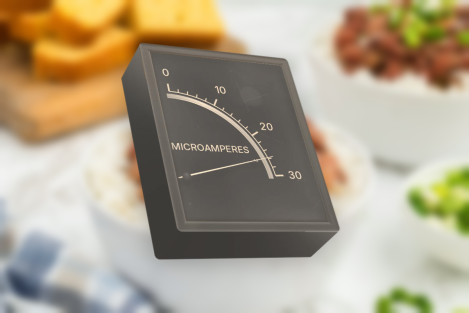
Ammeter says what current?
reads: 26 µA
